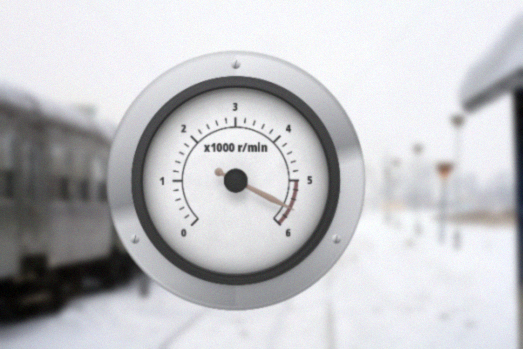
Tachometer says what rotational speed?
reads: 5600 rpm
